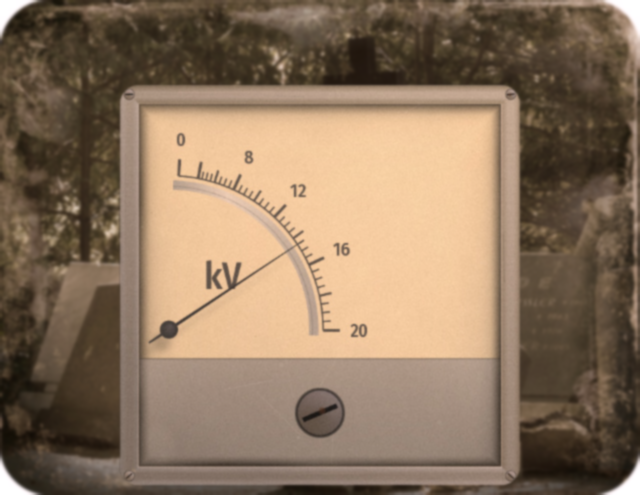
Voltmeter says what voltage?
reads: 14.5 kV
